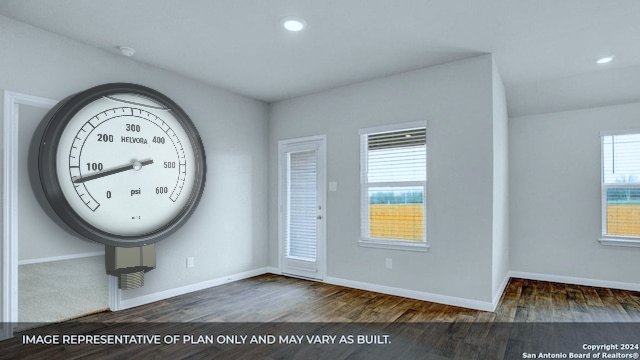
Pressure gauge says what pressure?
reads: 70 psi
